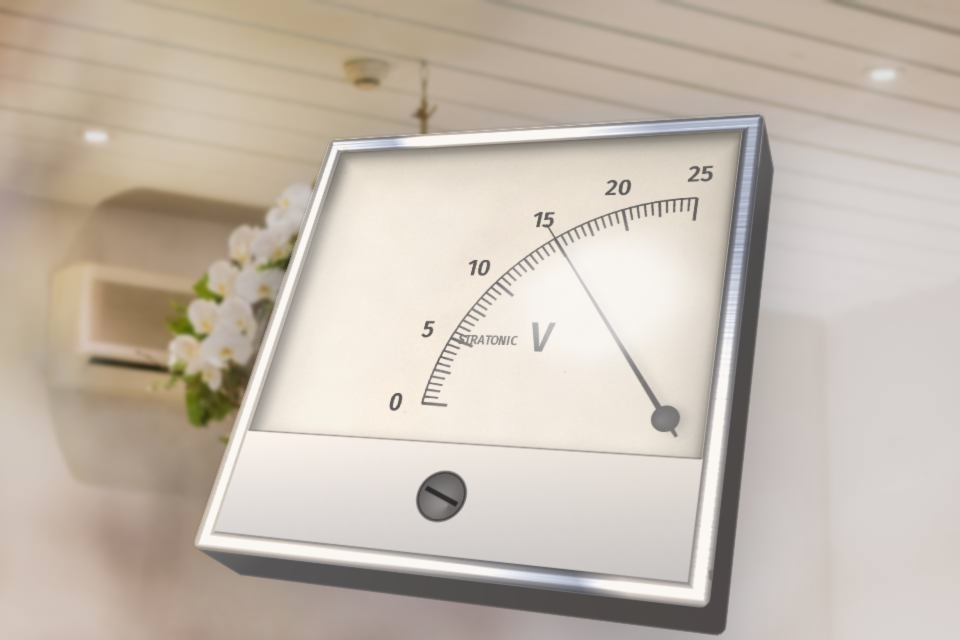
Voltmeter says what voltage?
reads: 15 V
